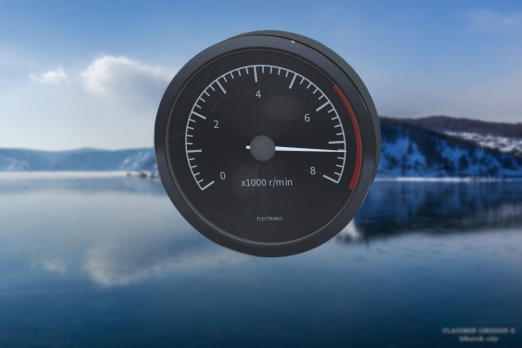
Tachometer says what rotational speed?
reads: 7200 rpm
